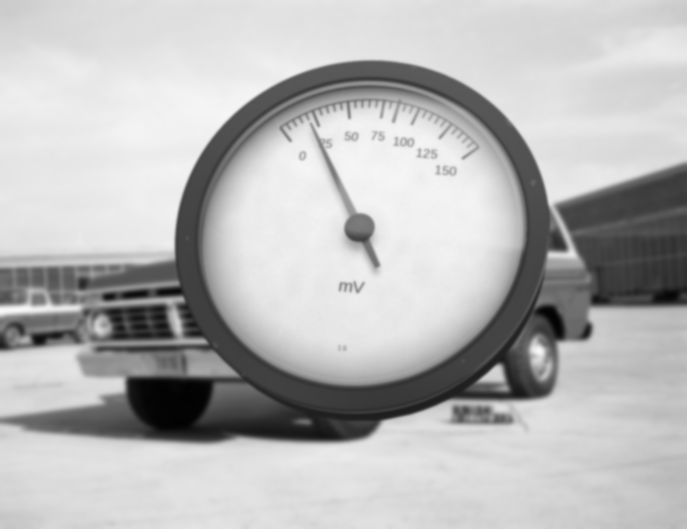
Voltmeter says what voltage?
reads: 20 mV
